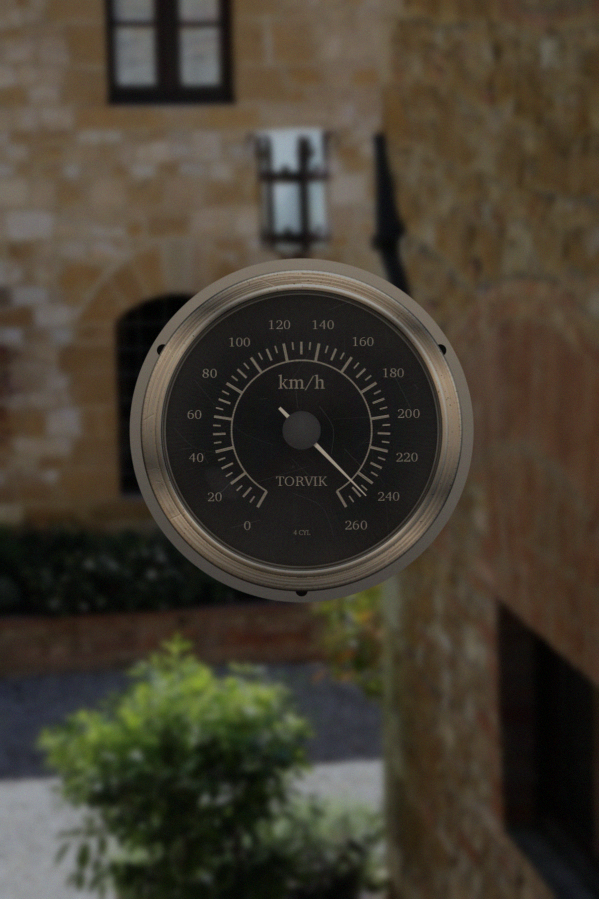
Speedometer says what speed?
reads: 247.5 km/h
